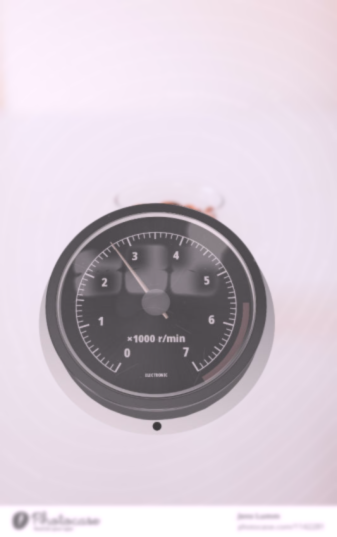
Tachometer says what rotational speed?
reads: 2700 rpm
